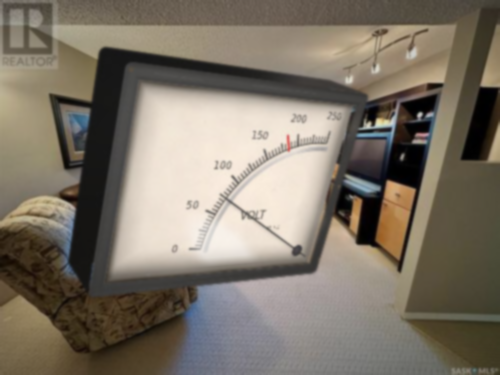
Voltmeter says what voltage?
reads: 75 V
